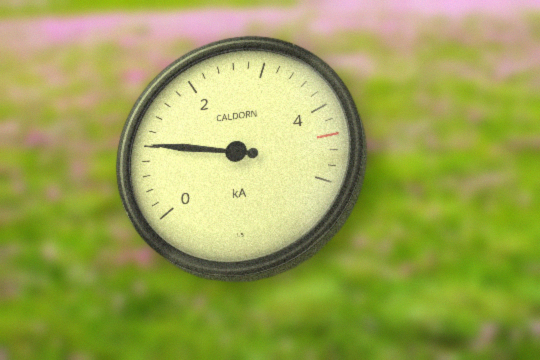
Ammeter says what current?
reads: 1 kA
